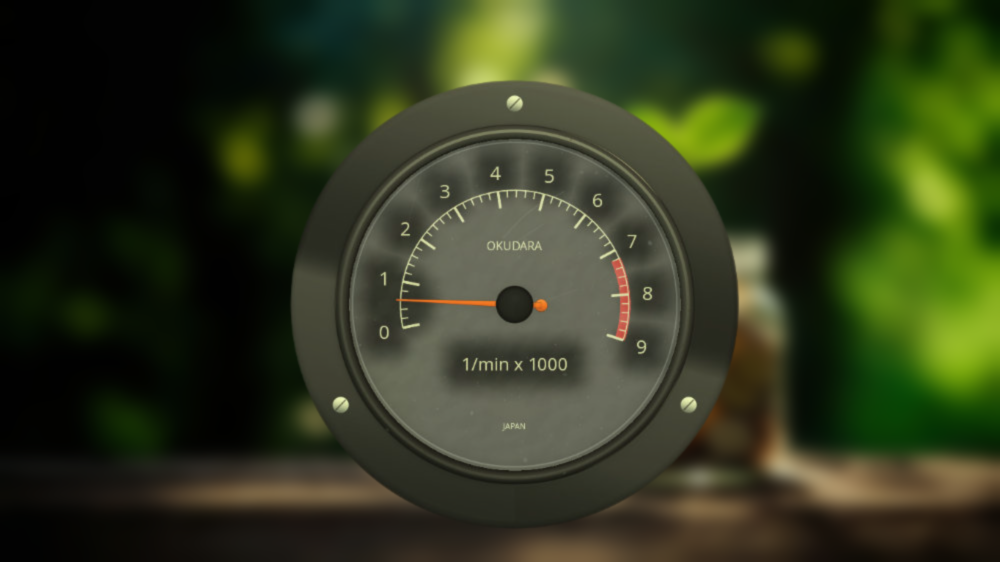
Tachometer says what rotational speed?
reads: 600 rpm
